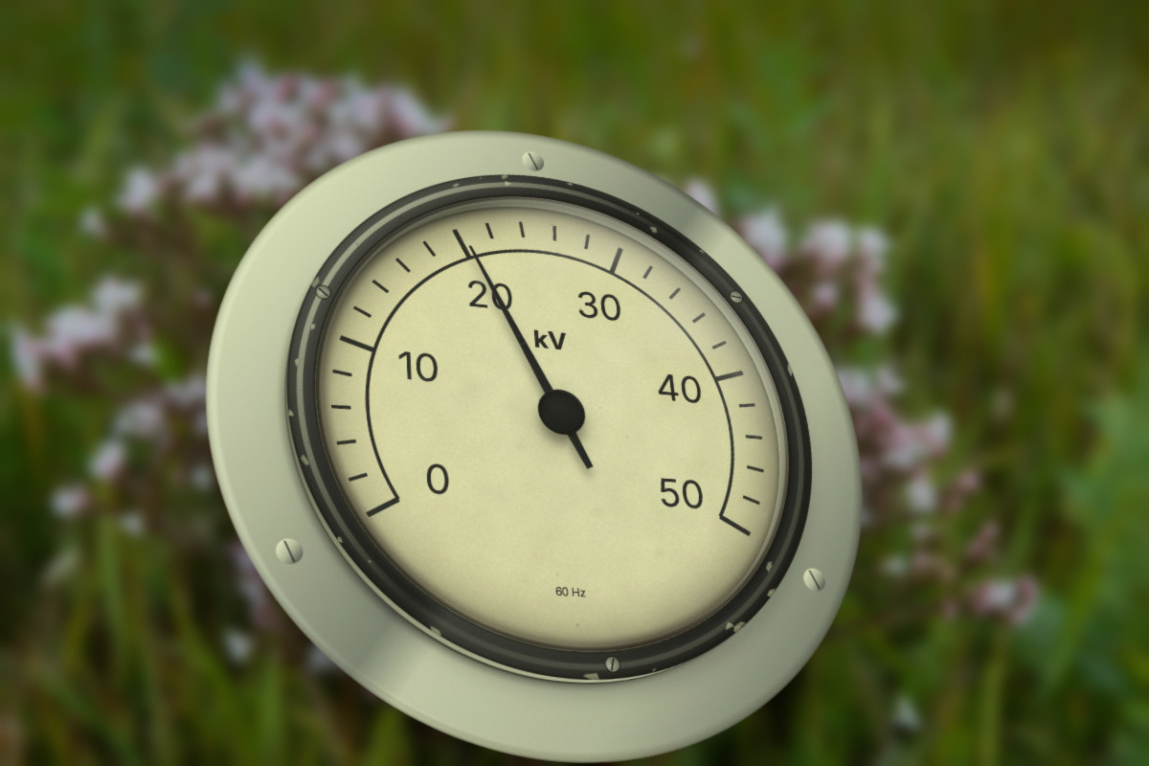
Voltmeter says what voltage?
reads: 20 kV
